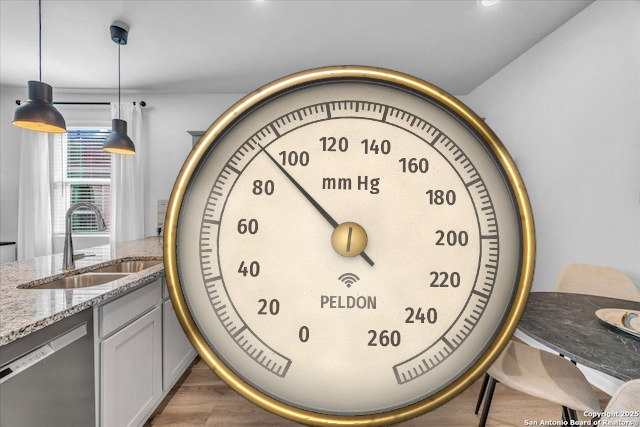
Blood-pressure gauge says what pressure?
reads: 92 mmHg
